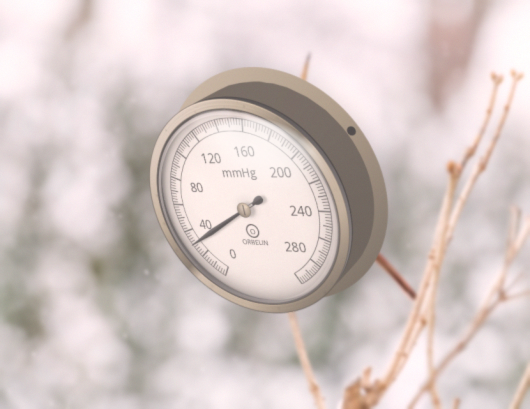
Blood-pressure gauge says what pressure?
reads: 30 mmHg
